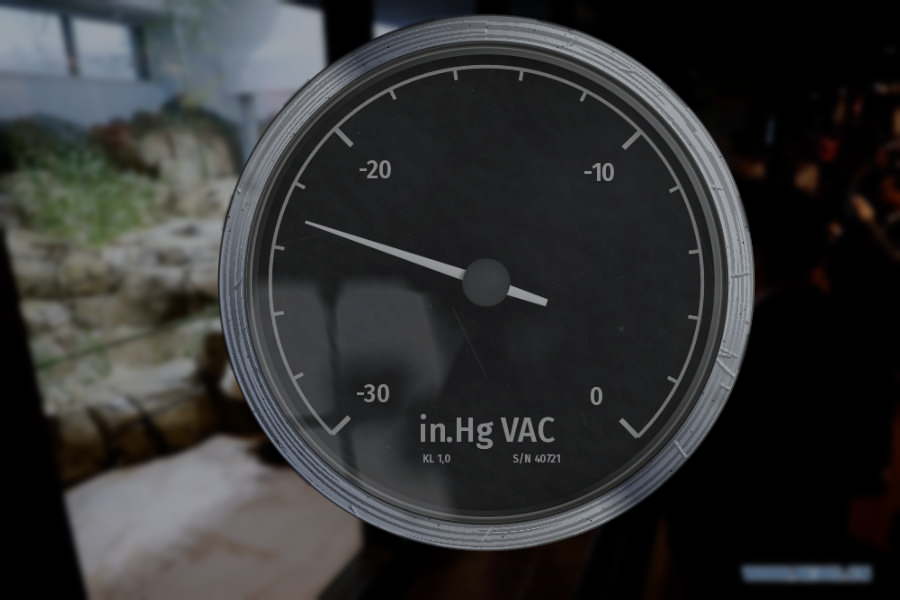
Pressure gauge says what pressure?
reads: -23 inHg
